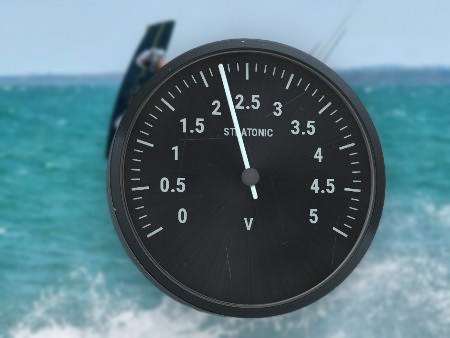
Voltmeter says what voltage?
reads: 2.2 V
